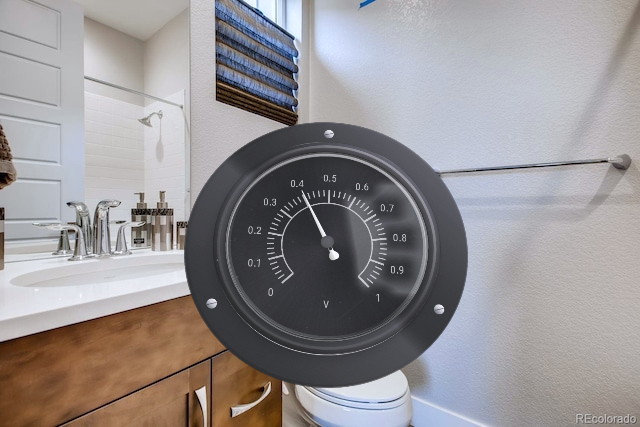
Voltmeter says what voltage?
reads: 0.4 V
